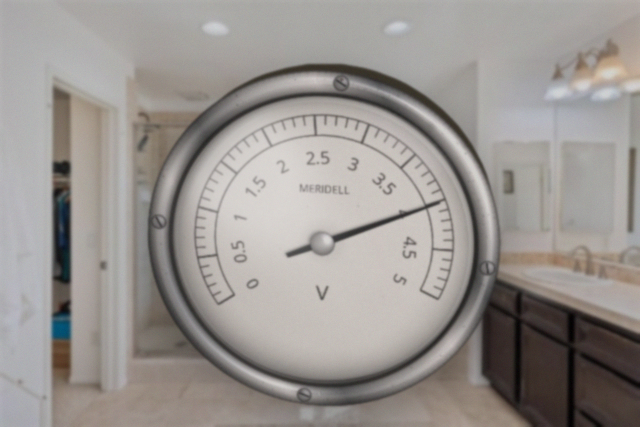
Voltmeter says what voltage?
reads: 4 V
